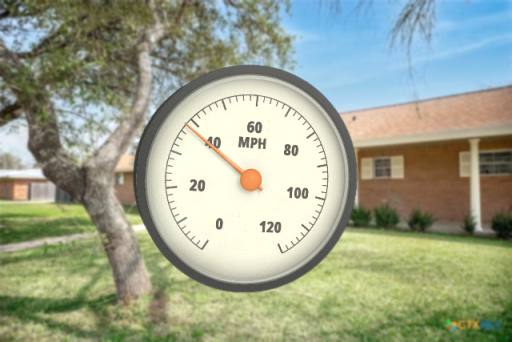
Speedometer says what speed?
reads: 38 mph
